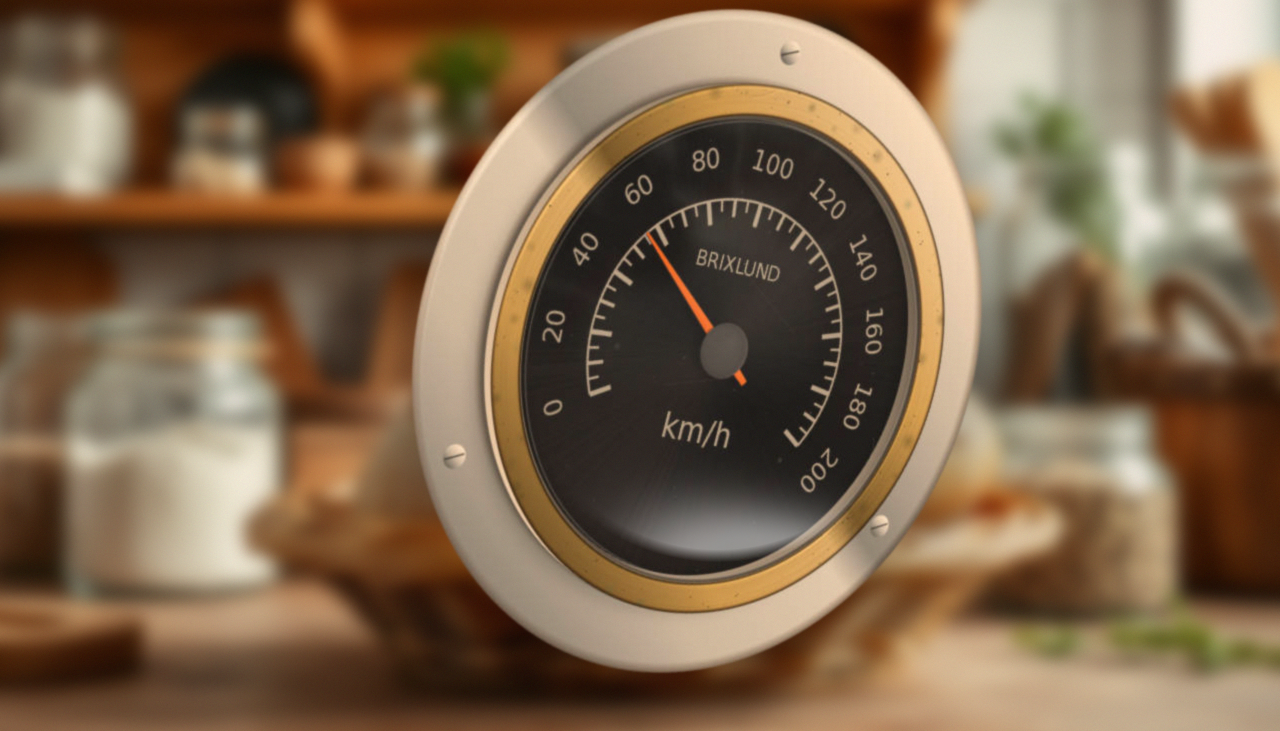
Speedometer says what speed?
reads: 55 km/h
